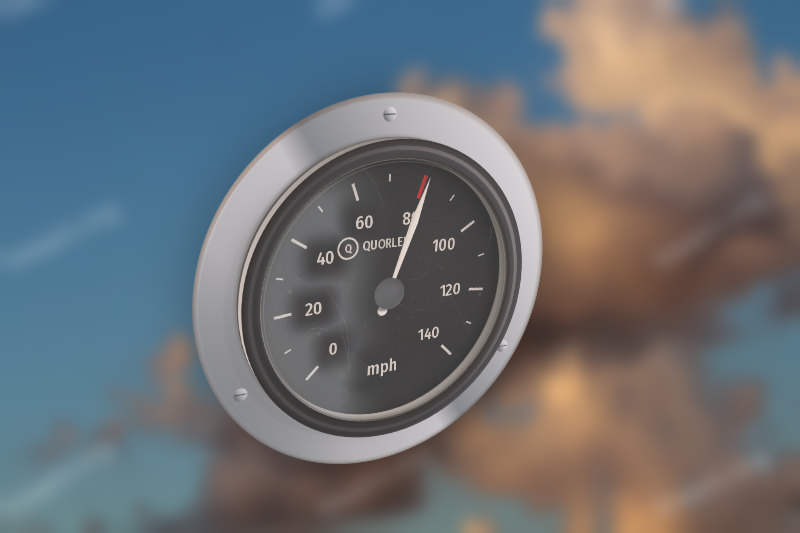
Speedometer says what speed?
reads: 80 mph
